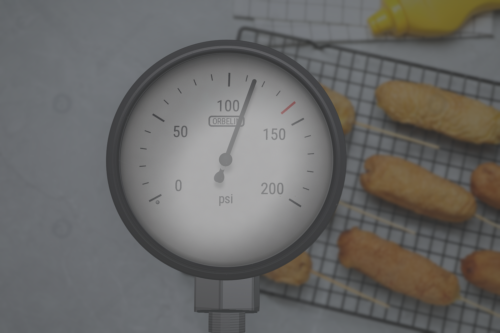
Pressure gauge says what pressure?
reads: 115 psi
